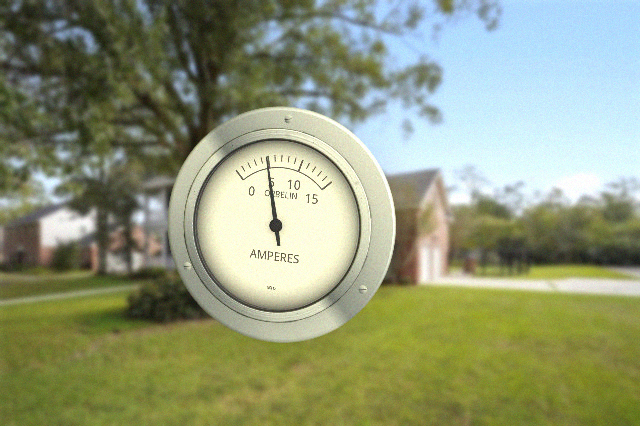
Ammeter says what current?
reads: 5 A
